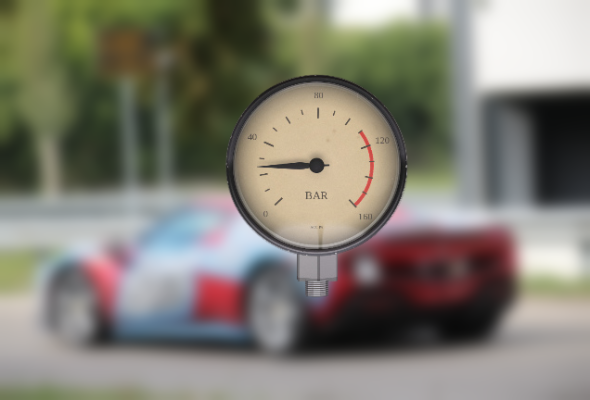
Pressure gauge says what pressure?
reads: 25 bar
